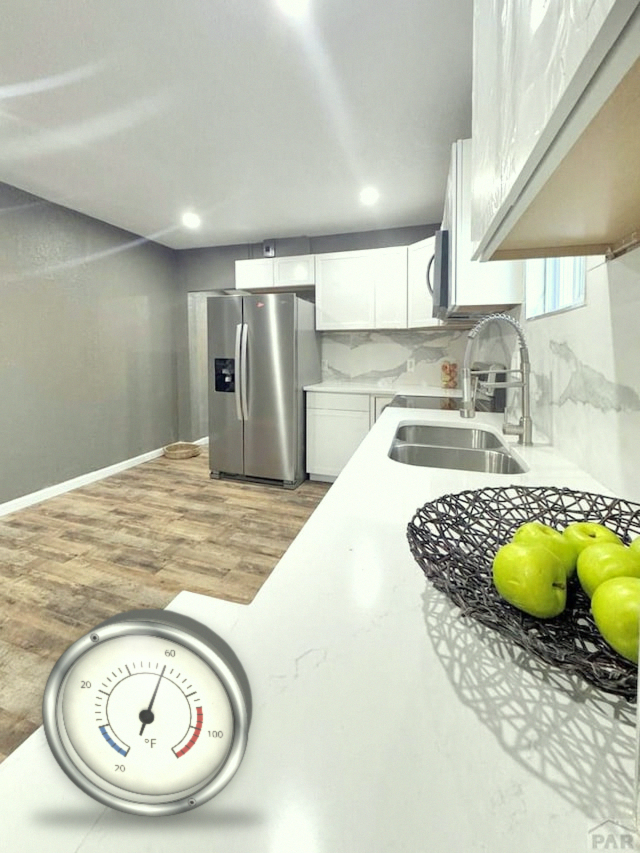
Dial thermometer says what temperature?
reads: 60 °F
